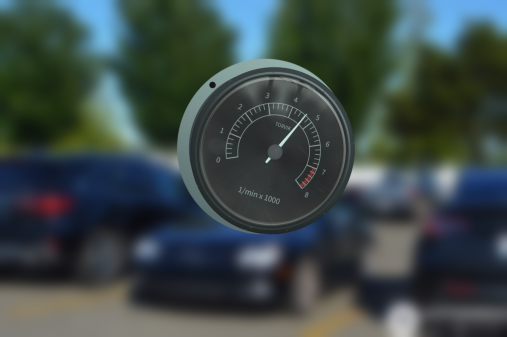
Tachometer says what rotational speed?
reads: 4600 rpm
